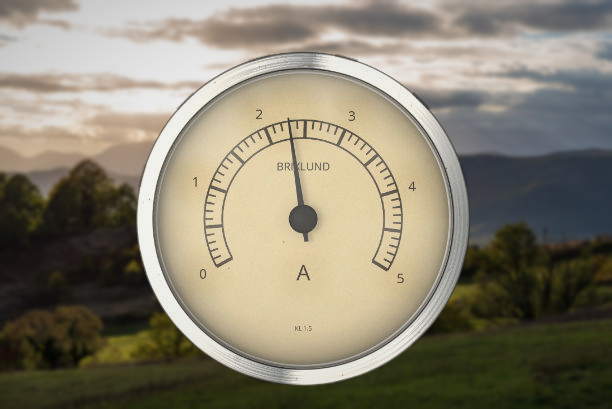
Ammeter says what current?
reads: 2.3 A
